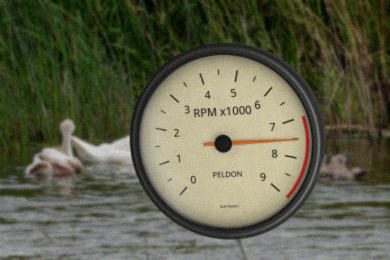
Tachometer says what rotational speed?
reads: 7500 rpm
